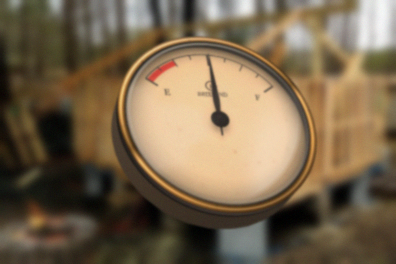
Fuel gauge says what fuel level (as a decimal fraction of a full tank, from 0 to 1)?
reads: 0.5
